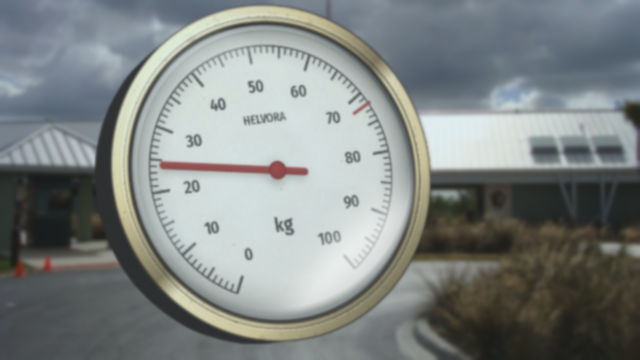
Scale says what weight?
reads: 24 kg
